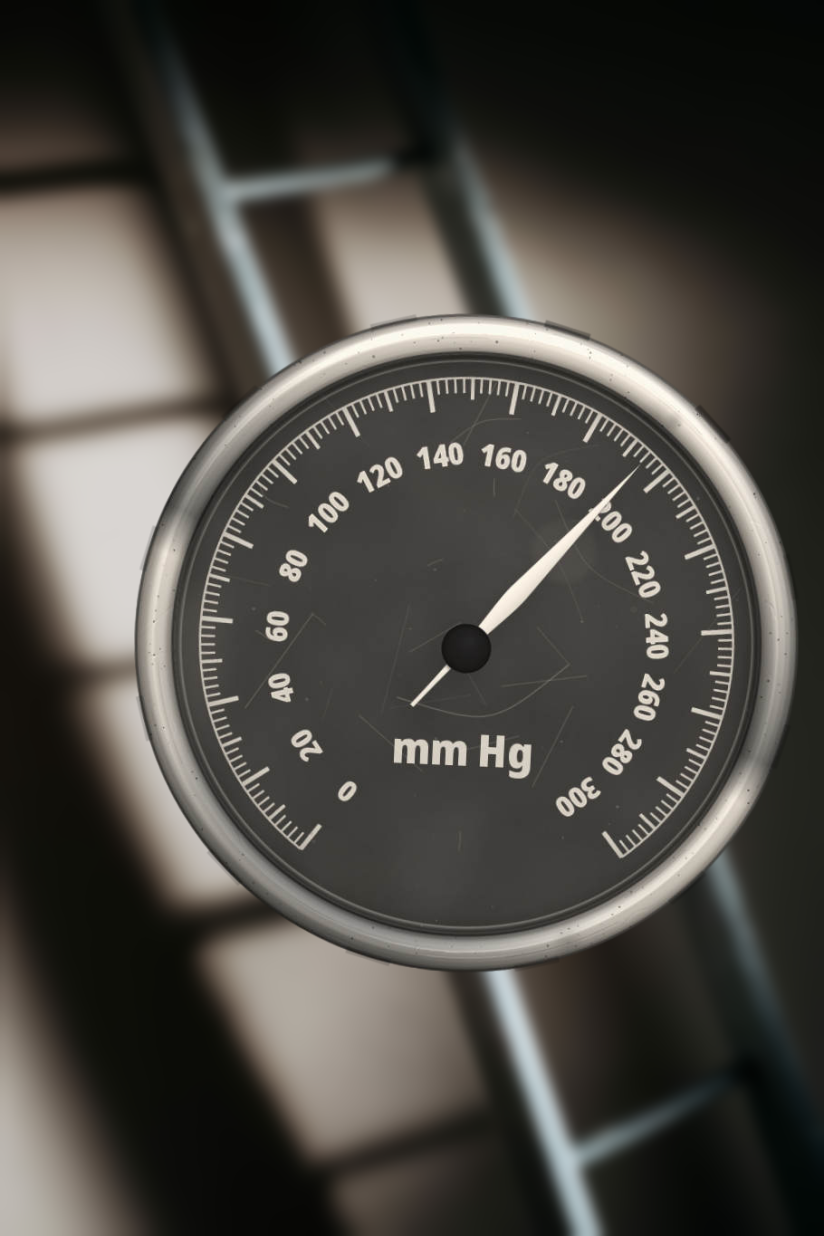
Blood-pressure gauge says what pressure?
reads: 194 mmHg
